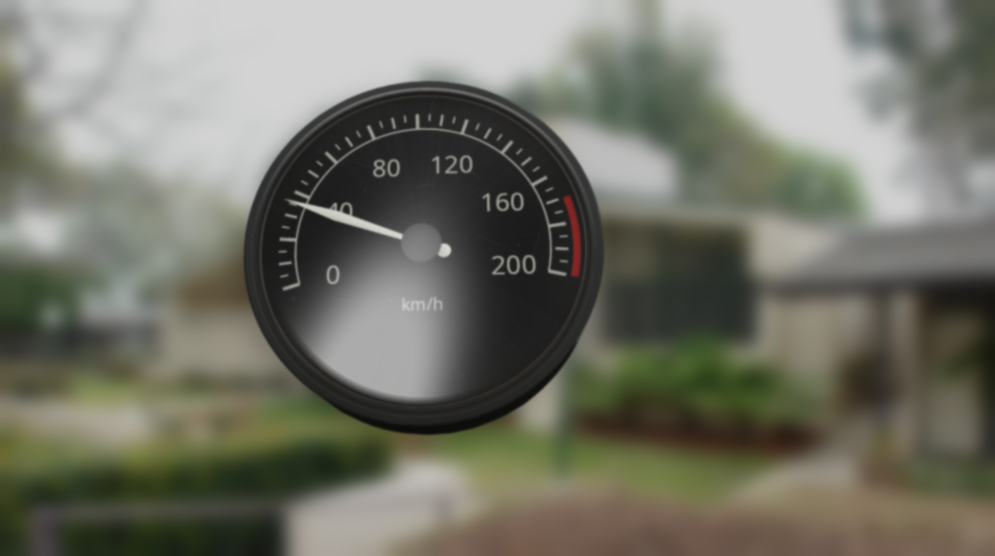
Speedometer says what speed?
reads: 35 km/h
